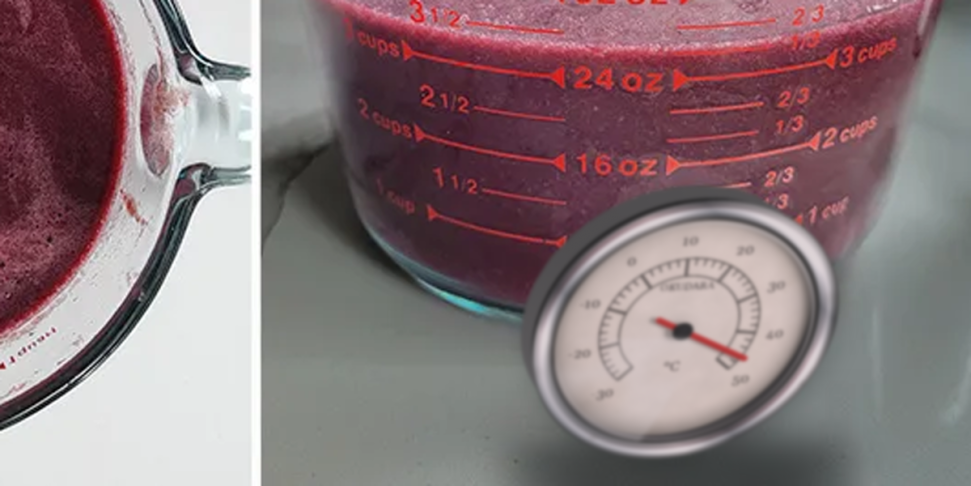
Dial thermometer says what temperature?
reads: 46 °C
